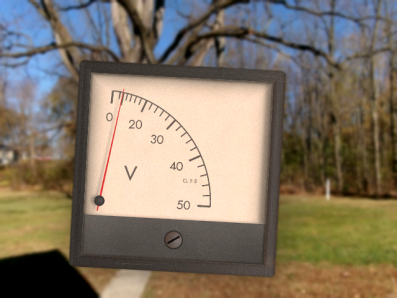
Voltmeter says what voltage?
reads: 10 V
